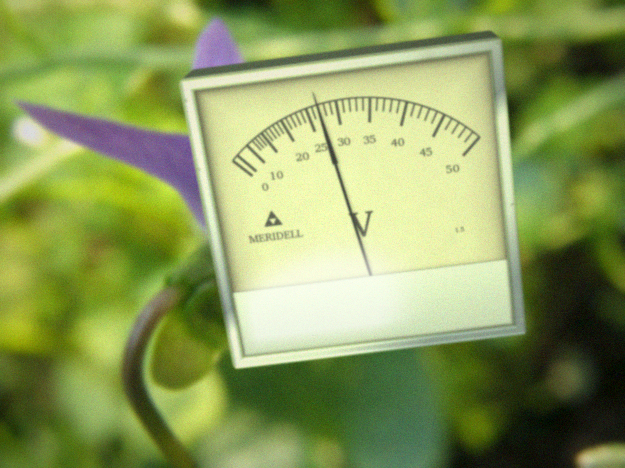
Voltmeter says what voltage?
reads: 27 V
